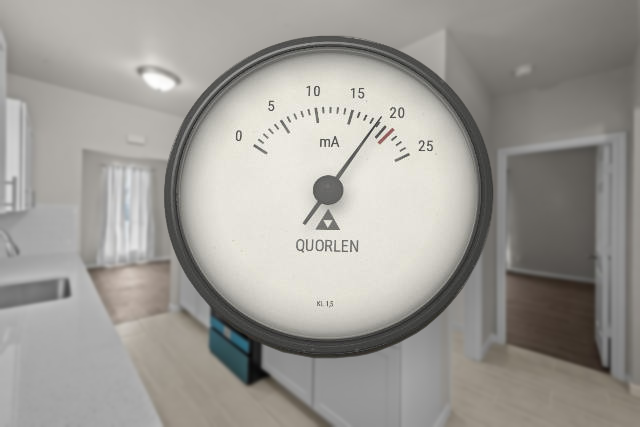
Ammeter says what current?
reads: 19 mA
